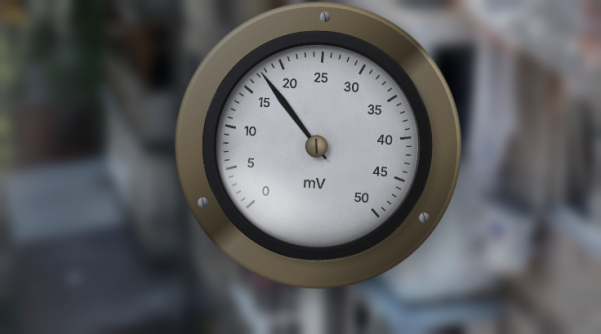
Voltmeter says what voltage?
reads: 17.5 mV
